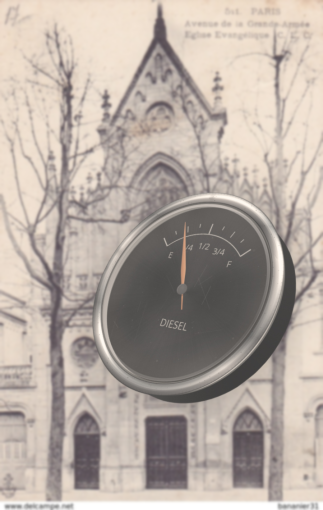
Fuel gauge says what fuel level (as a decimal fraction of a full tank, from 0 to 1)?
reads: 0.25
